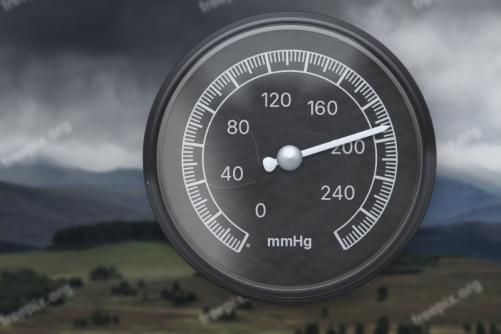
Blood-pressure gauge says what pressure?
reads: 194 mmHg
